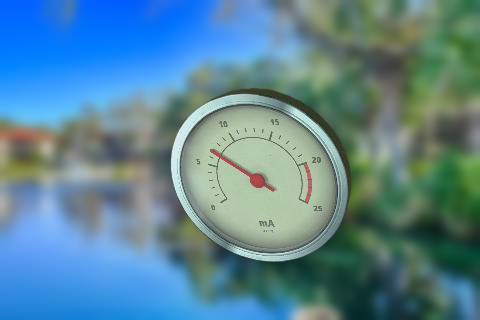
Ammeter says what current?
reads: 7 mA
